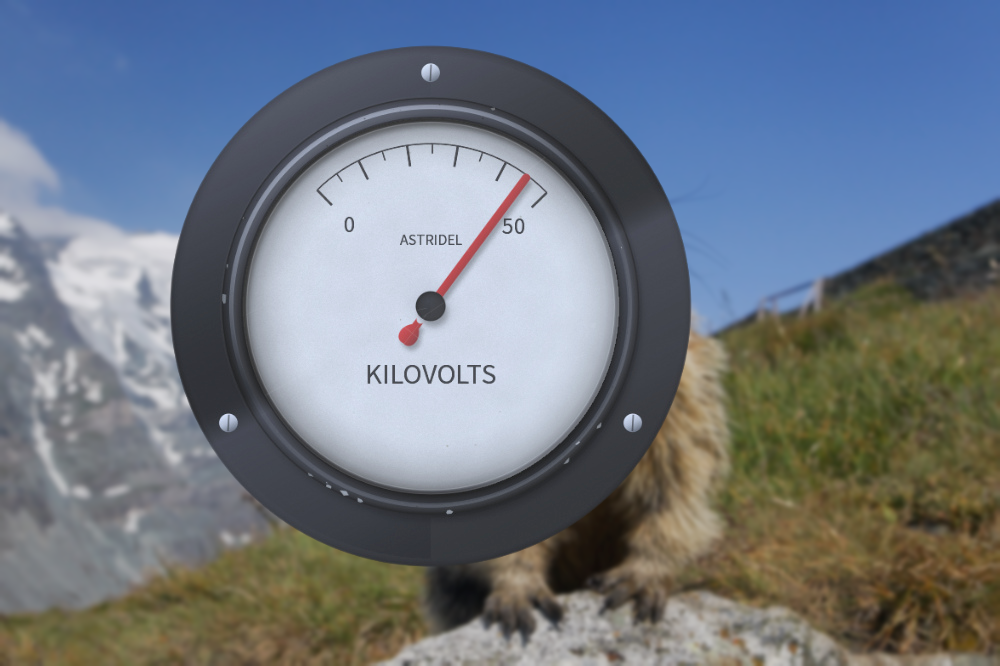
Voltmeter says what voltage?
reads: 45 kV
